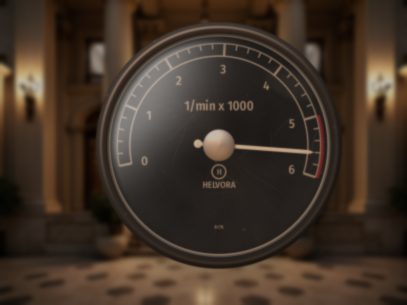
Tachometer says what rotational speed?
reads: 5600 rpm
